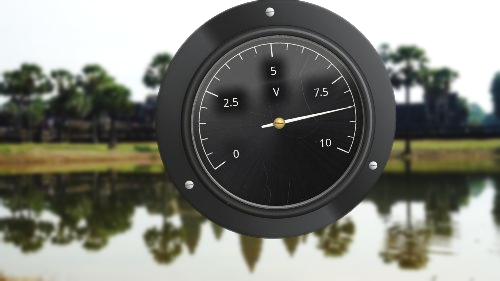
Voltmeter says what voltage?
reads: 8.5 V
